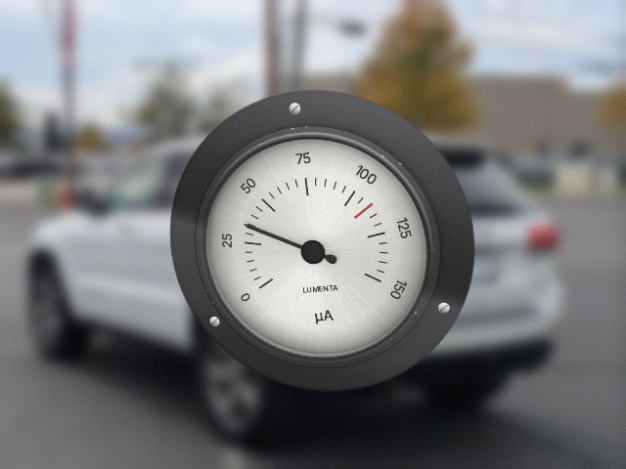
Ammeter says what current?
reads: 35 µA
